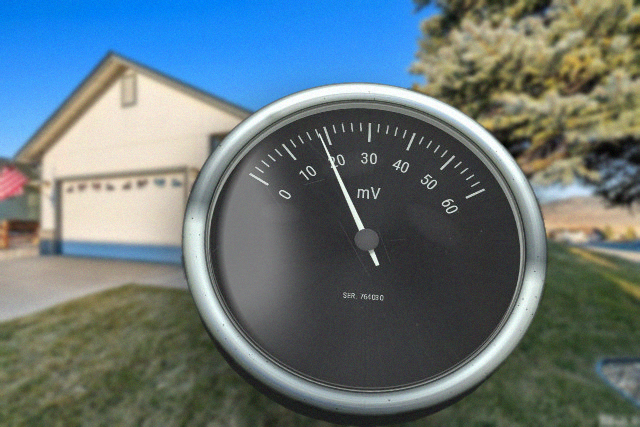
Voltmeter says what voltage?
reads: 18 mV
